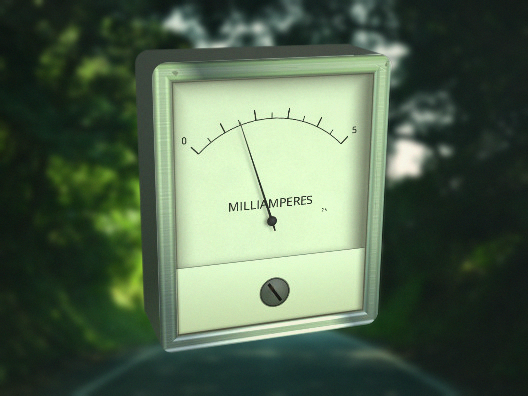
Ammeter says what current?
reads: 1.5 mA
